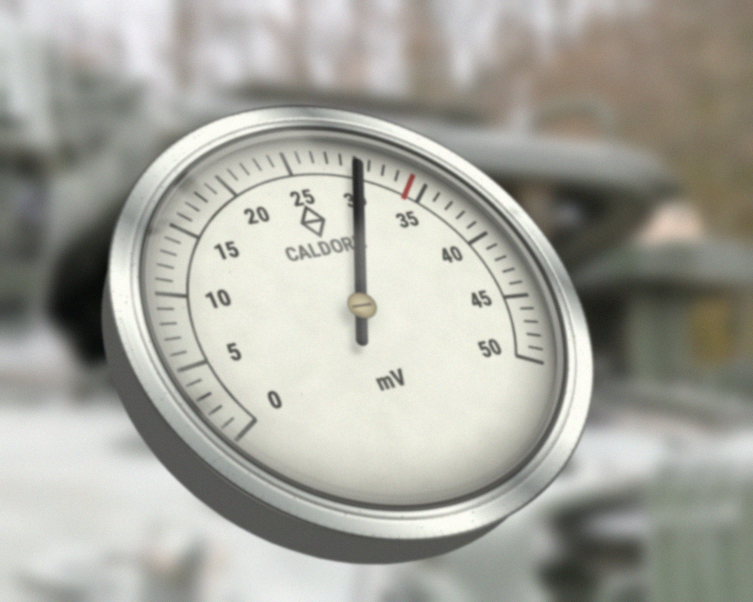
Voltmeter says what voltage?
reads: 30 mV
